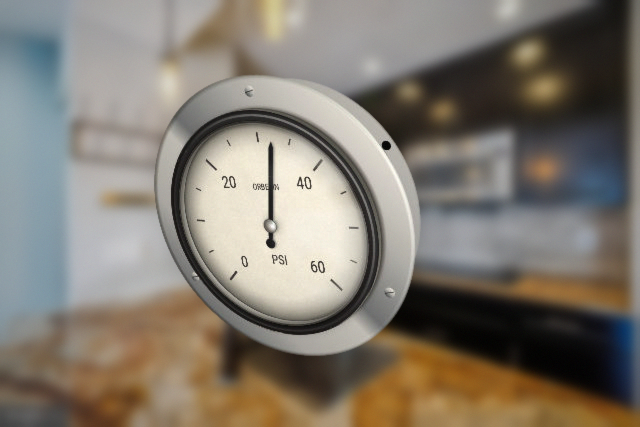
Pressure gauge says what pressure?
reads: 32.5 psi
